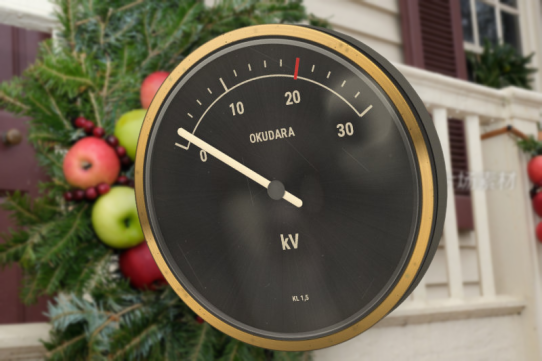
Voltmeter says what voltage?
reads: 2 kV
